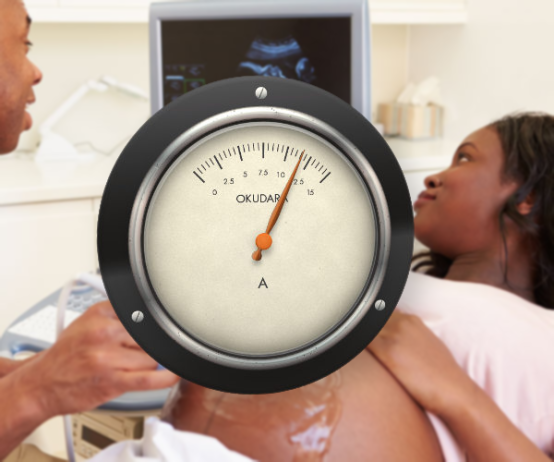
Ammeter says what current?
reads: 11.5 A
